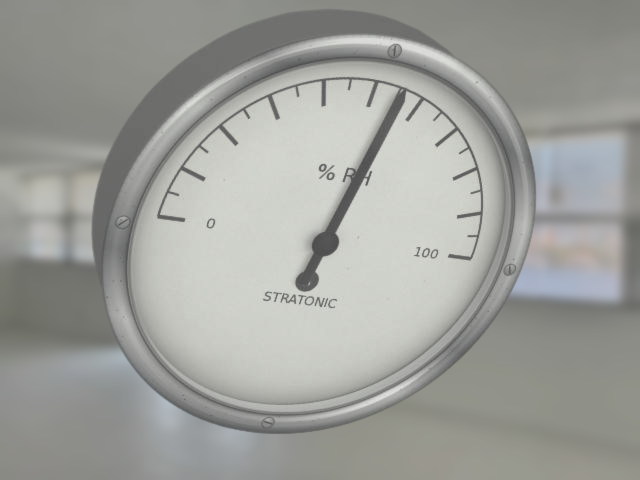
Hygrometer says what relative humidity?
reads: 55 %
